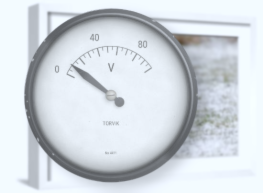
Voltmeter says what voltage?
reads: 10 V
